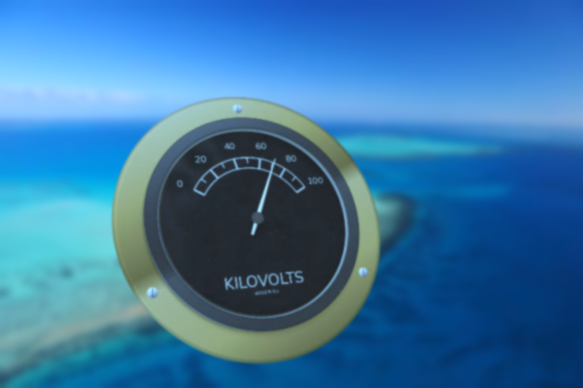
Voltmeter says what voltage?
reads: 70 kV
